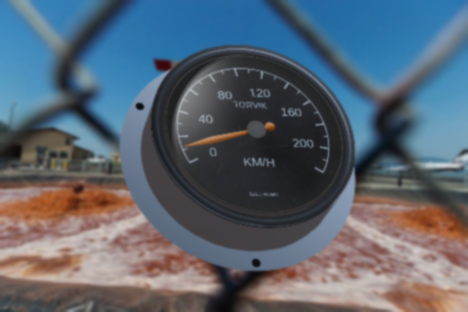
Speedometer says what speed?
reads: 10 km/h
